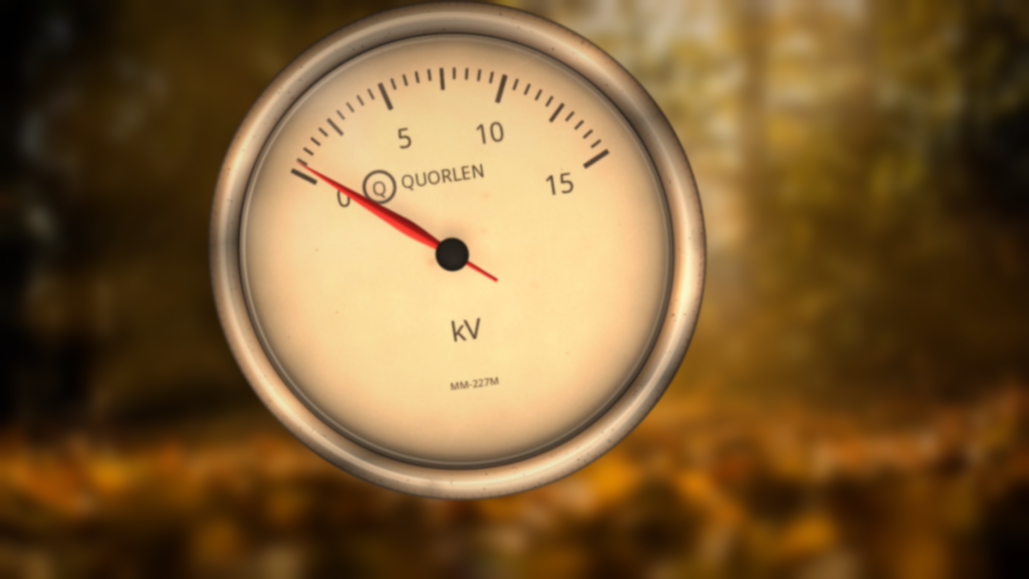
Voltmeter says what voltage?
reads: 0.5 kV
